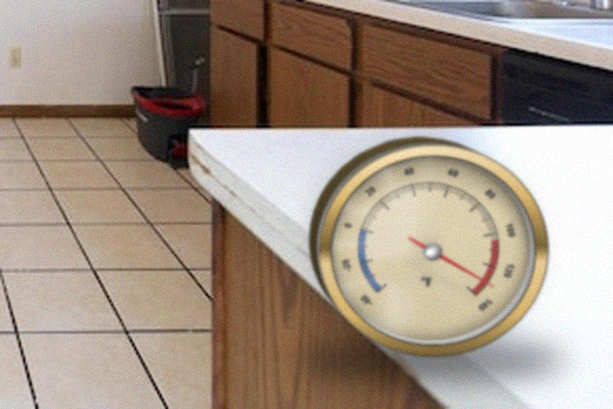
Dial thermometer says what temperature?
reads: 130 °F
